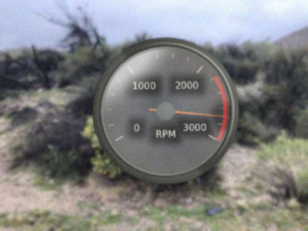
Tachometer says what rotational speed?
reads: 2700 rpm
